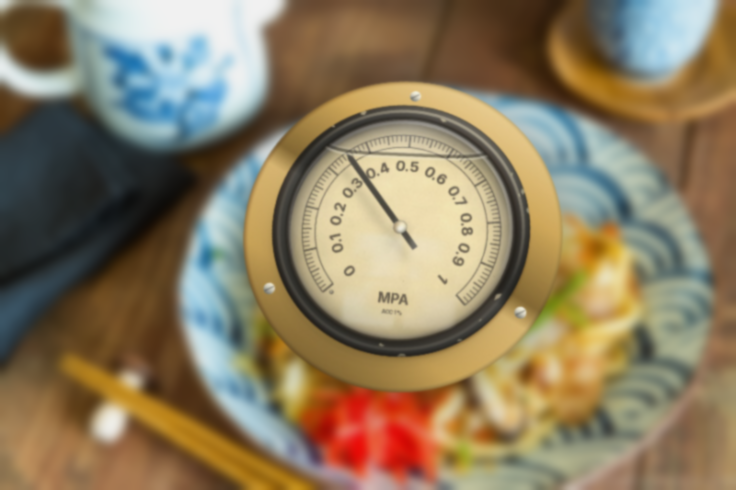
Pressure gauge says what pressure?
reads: 0.35 MPa
